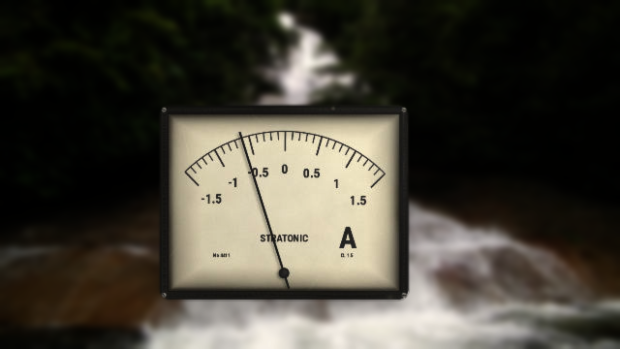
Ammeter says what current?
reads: -0.6 A
